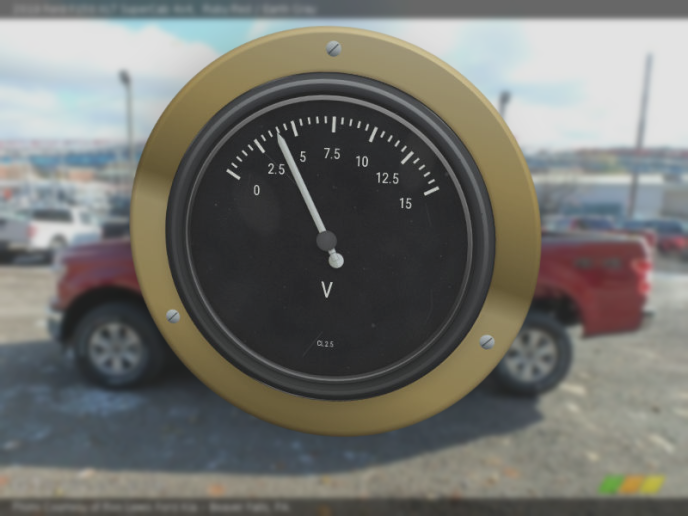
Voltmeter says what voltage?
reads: 4 V
